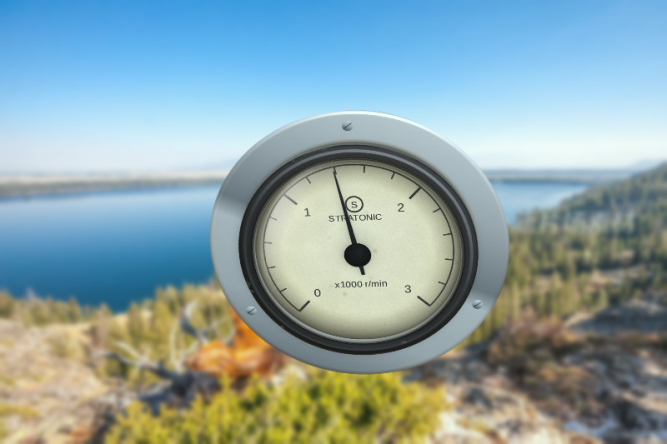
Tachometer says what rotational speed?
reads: 1400 rpm
